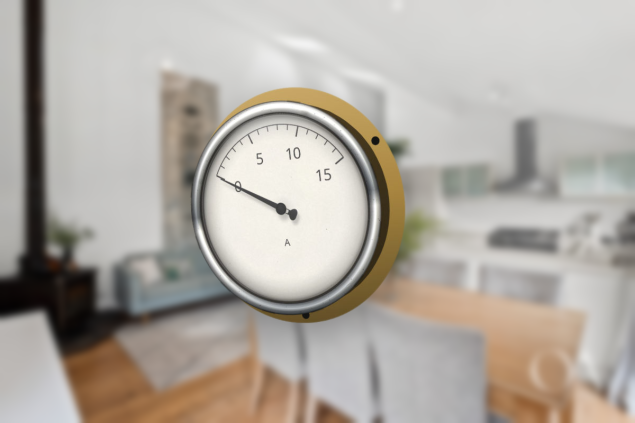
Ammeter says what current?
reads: 0 A
